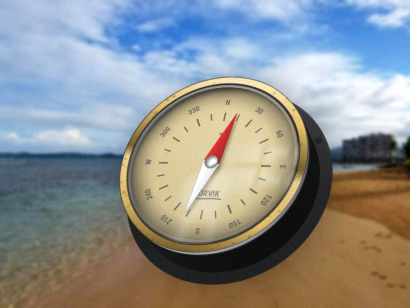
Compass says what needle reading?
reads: 15 °
